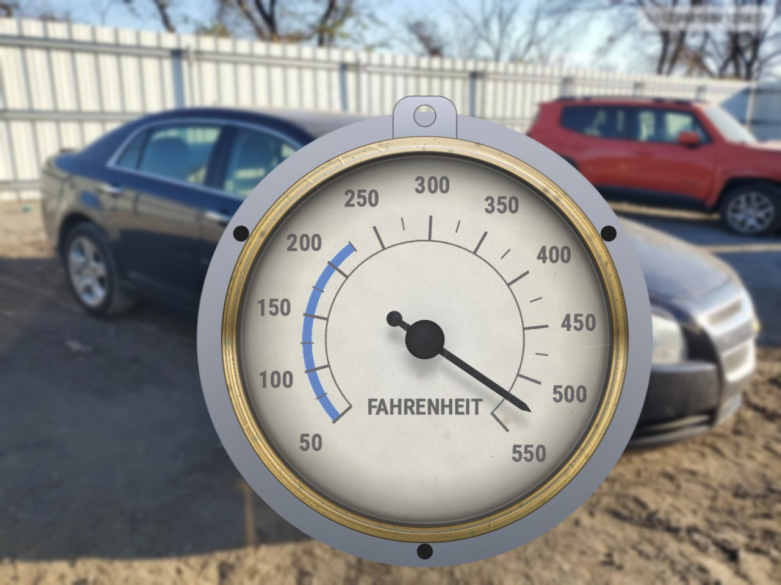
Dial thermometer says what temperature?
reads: 525 °F
